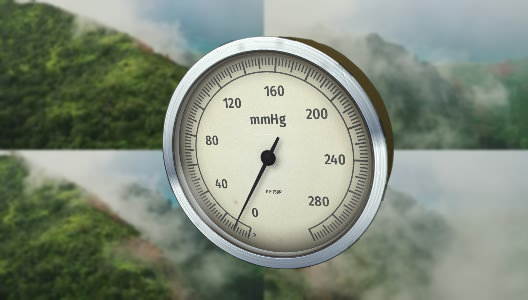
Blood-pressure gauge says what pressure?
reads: 10 mmHg
